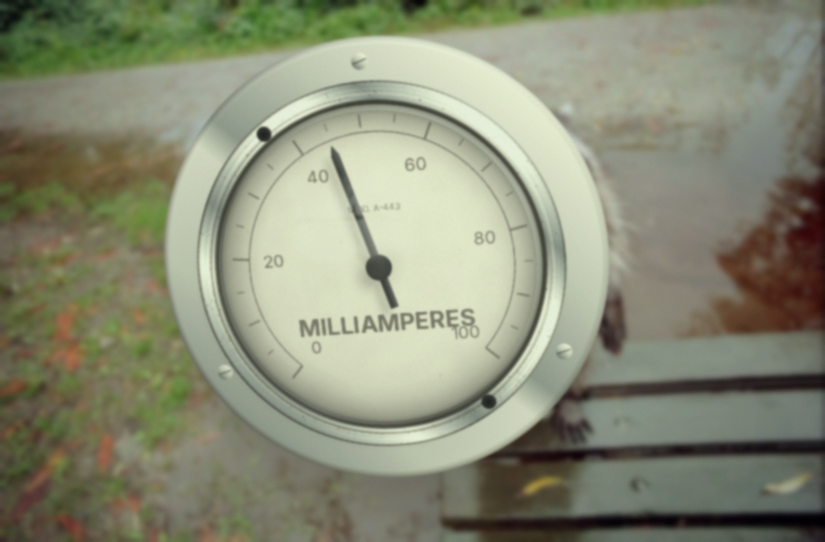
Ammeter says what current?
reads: 45 mA
